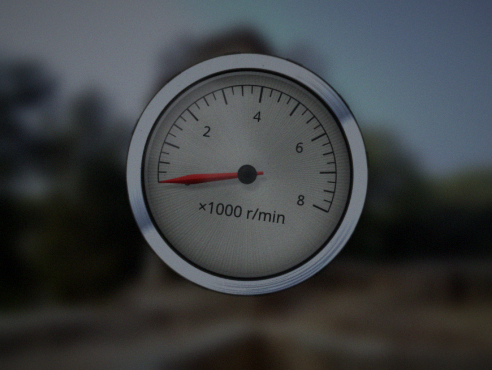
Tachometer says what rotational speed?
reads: 0 rpm
